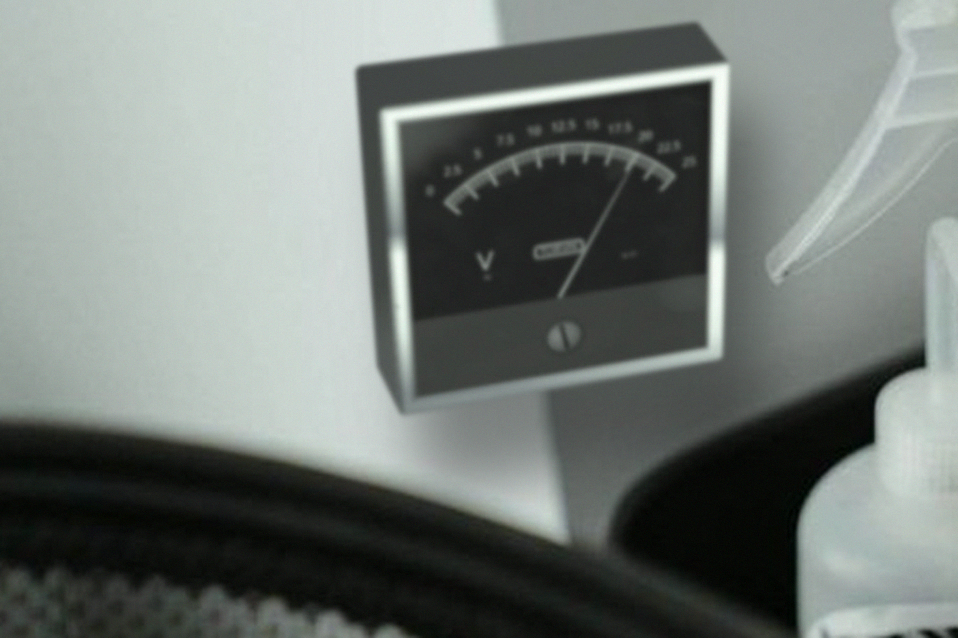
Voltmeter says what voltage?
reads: 20 V
